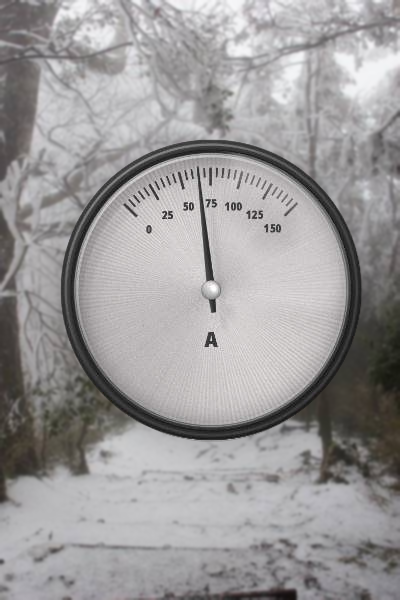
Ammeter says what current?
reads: 65 A
